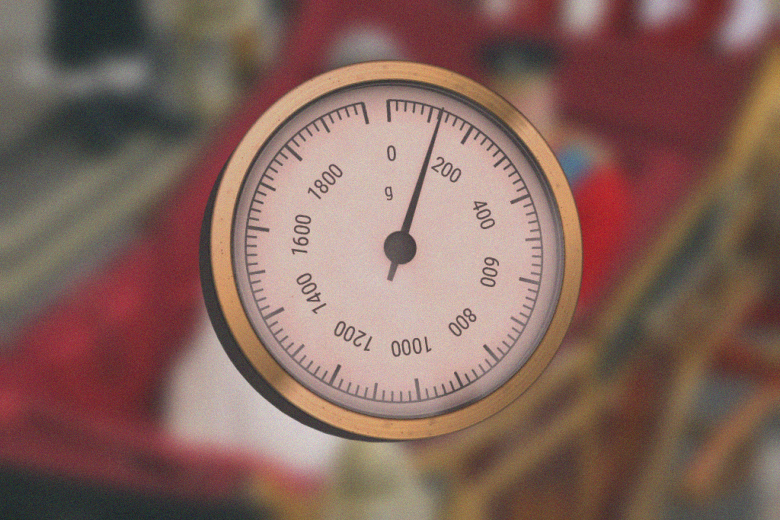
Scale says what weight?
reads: 120 g
